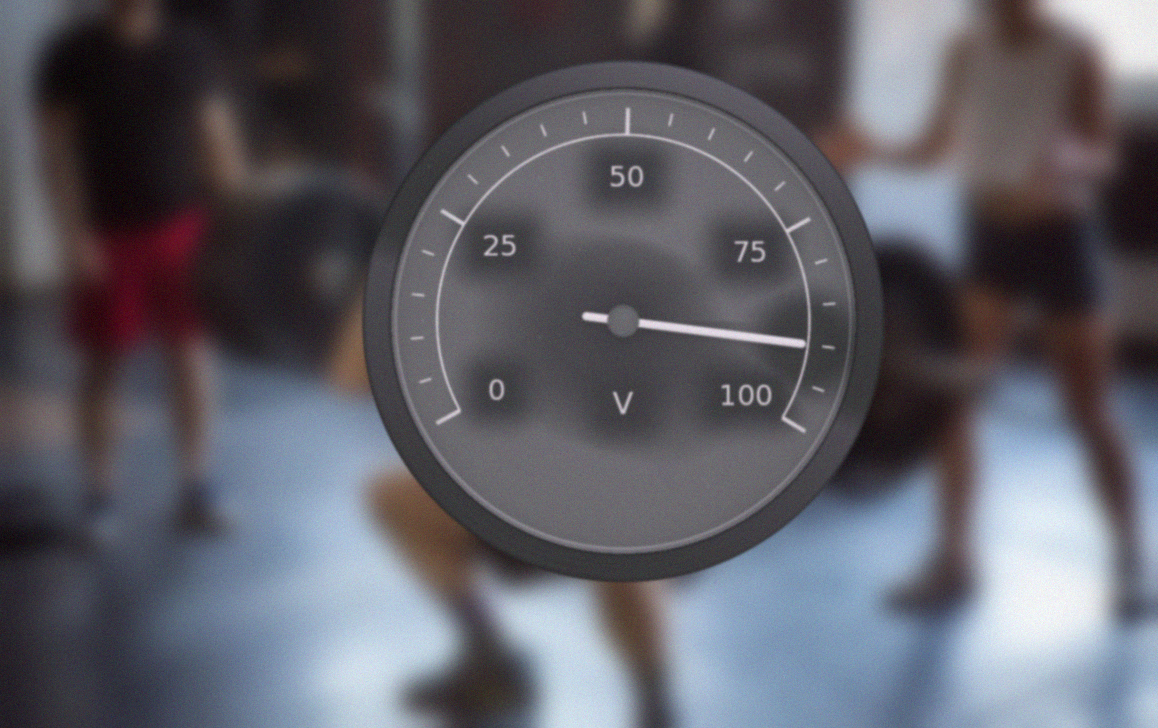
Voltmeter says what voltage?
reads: 90 V
